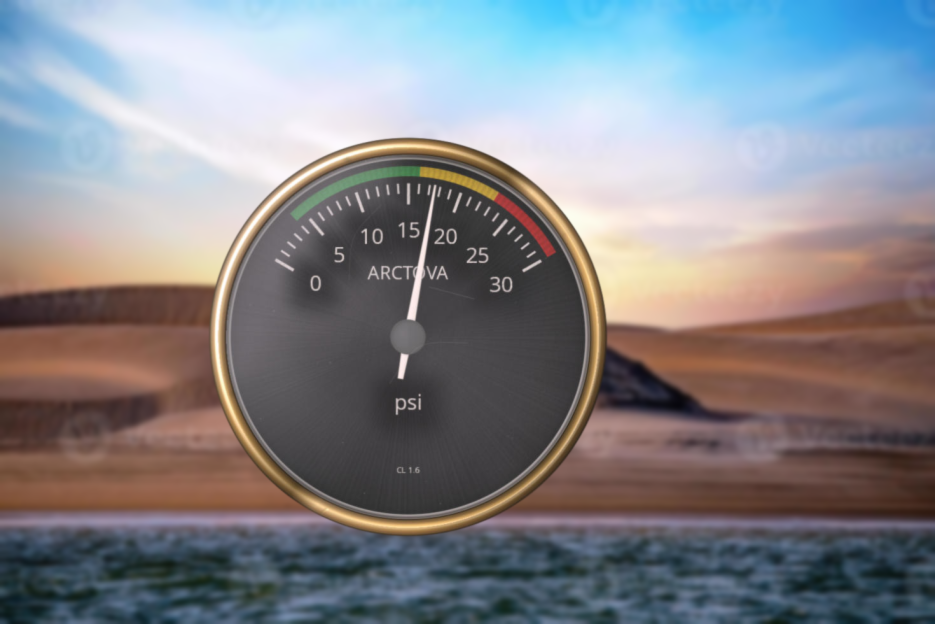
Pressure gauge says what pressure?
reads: 17.5 psi
